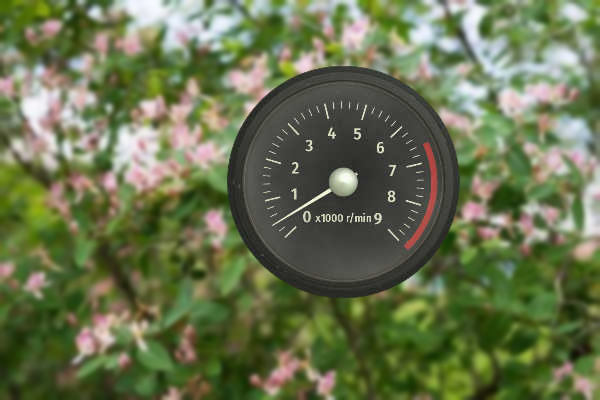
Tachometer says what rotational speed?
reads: 400 rpm
